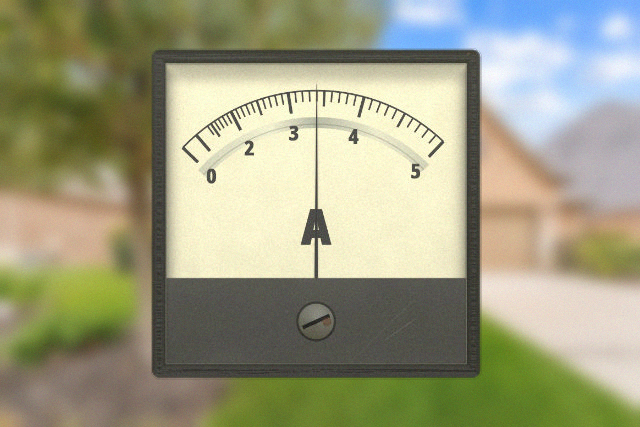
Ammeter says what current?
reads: 3.4 A
